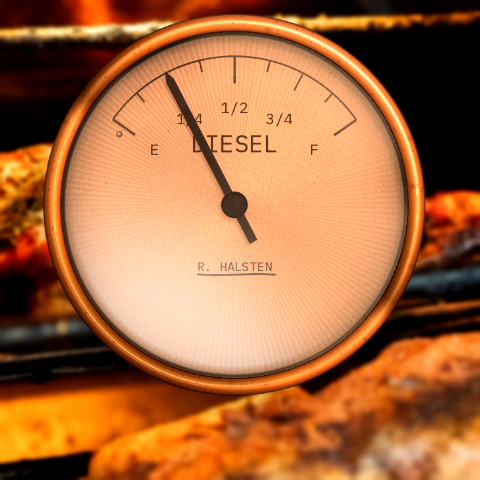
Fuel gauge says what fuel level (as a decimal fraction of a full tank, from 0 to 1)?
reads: 0.25
